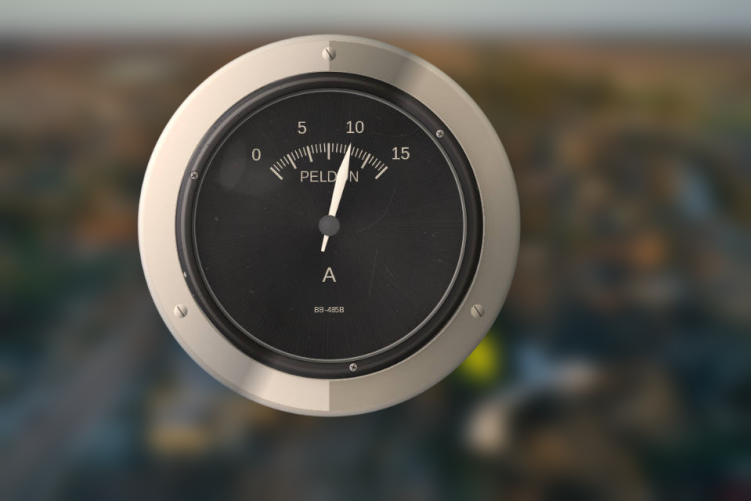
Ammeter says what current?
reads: 10 A
